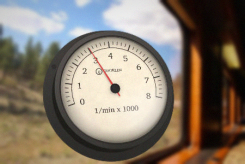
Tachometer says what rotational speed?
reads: 3000 rpm
